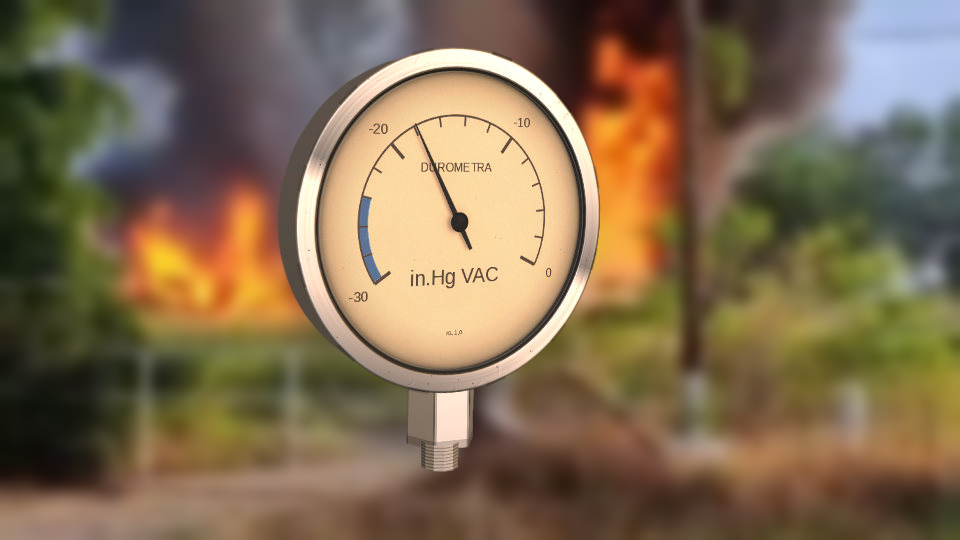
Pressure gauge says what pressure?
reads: -18 inHg
